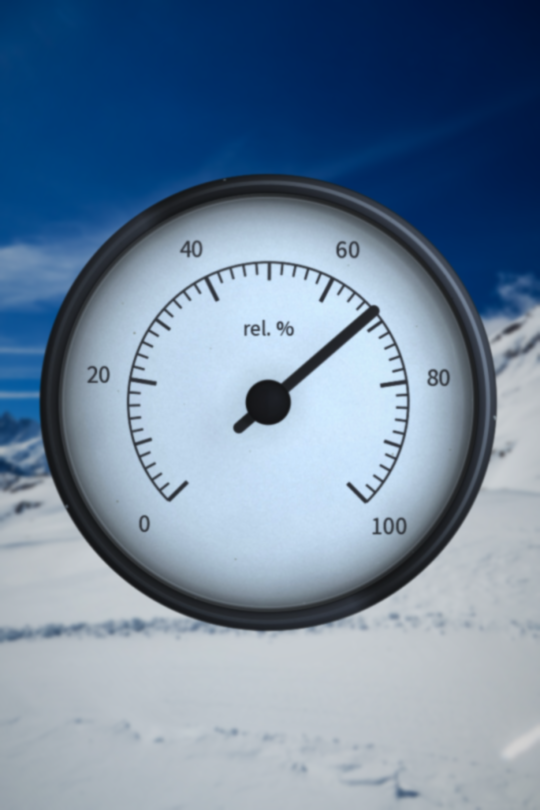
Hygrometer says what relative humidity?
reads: 68 %
